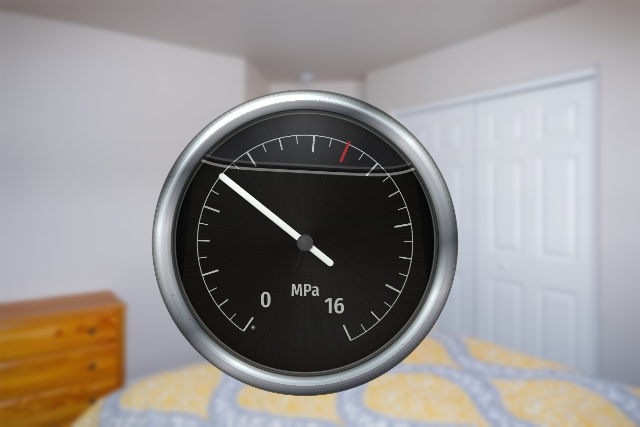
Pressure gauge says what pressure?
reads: 5 MPa
